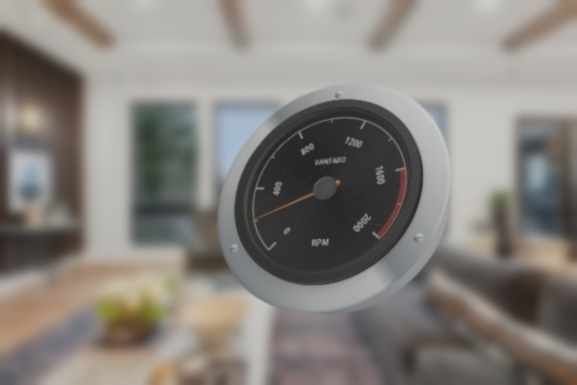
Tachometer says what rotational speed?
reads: 200 rpm
